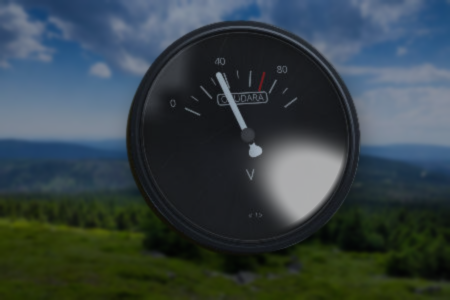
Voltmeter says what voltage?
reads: 35 V
